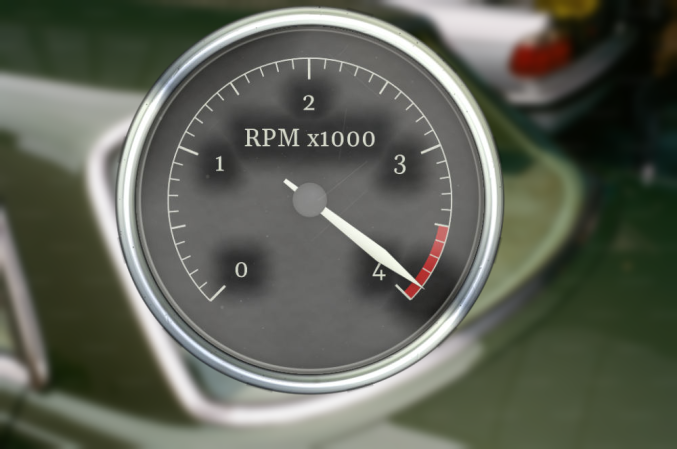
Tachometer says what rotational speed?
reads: 3900 rpm
